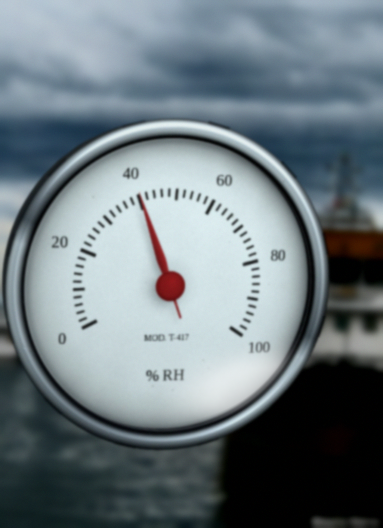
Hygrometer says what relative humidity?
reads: 40 %
